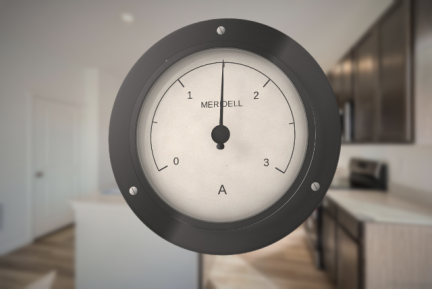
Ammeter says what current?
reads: 1.5 A
